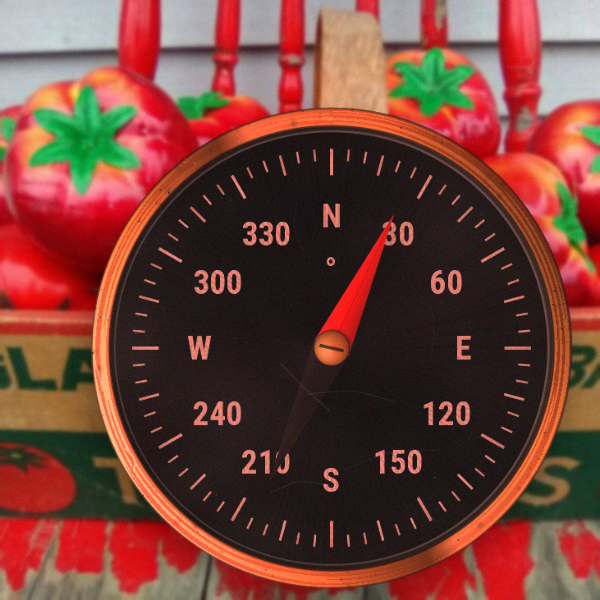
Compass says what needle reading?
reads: 25 °
